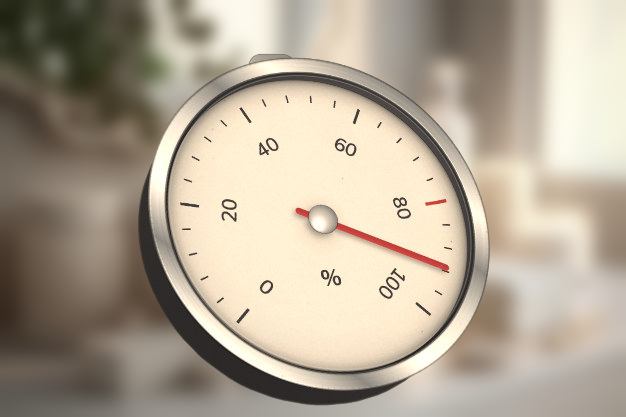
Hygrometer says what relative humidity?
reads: 92 %
